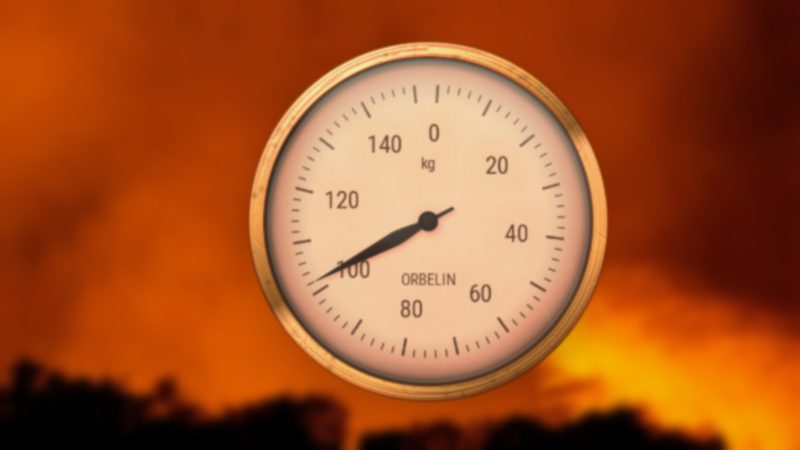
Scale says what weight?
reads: 102 kg
